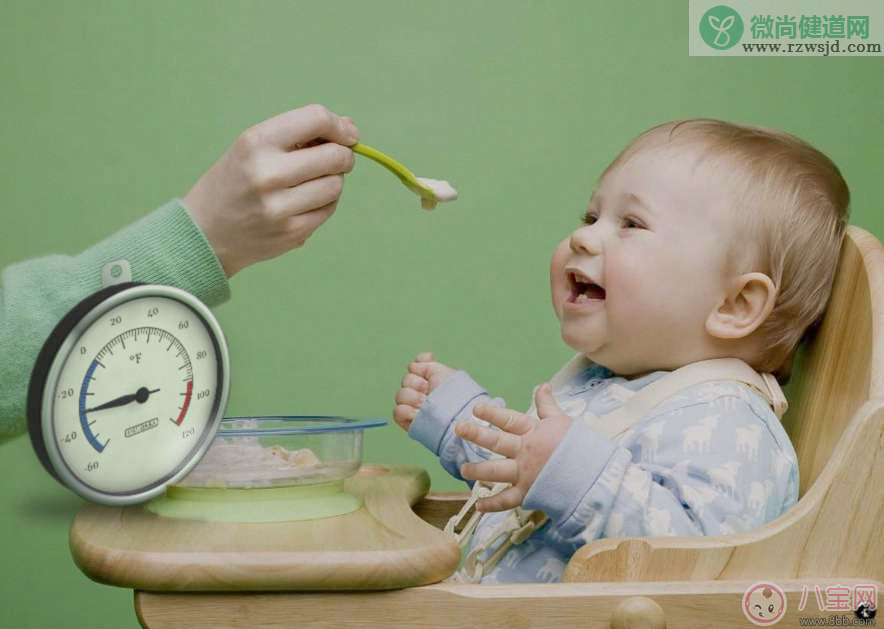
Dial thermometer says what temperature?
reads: -30 °F
